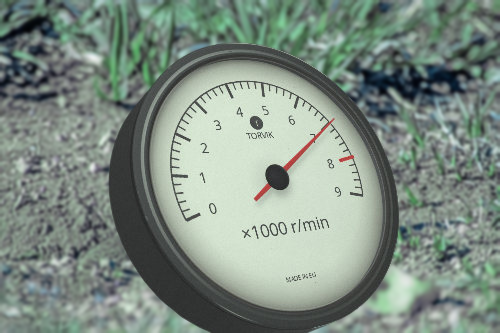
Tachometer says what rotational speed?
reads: 7000 rpm
